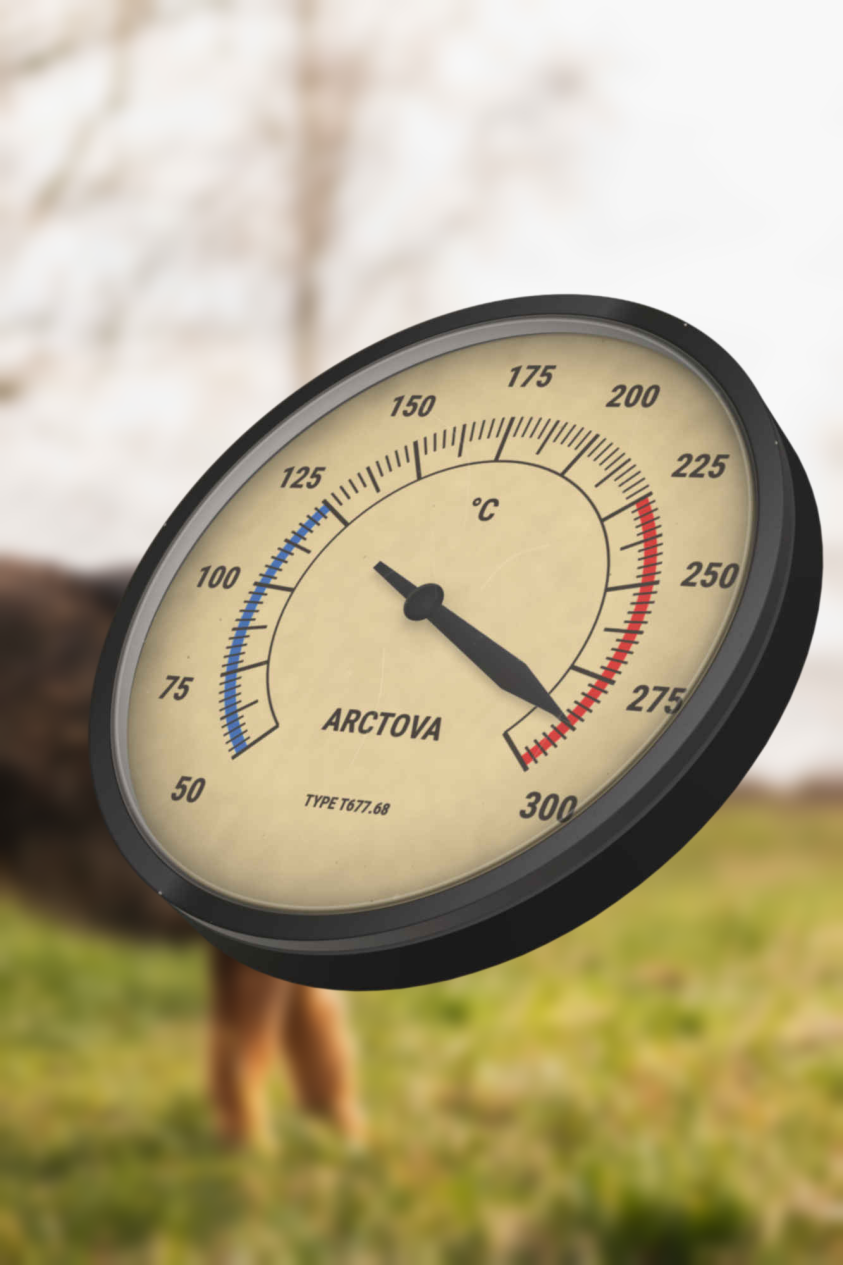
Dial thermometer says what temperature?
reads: 287.5 °C
